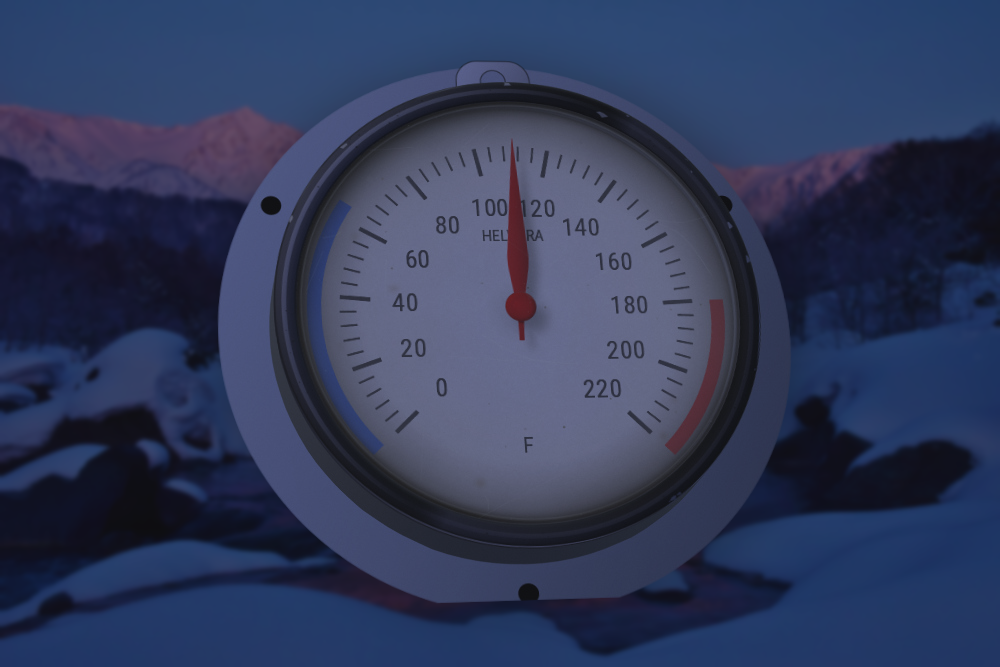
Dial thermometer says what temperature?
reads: 110 °F
